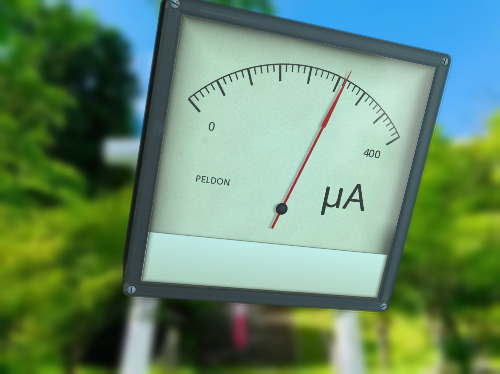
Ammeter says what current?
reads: 260 µA
